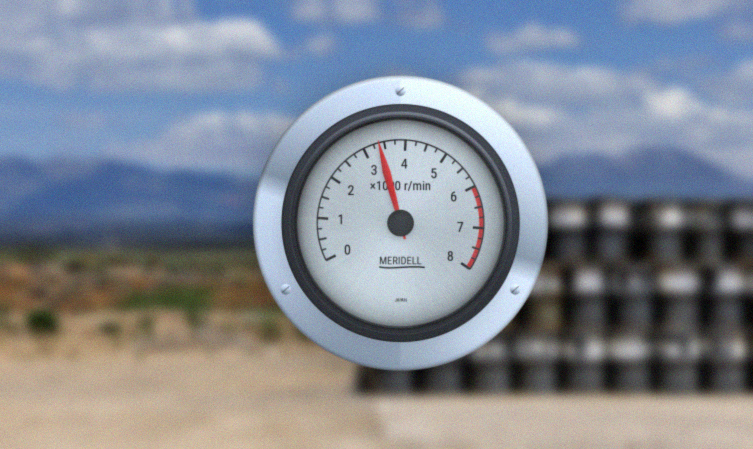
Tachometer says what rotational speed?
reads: 3375 rpm
